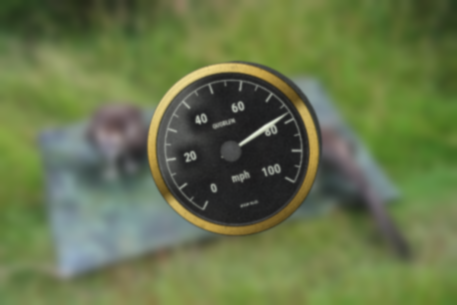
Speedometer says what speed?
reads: 77.5 mph
